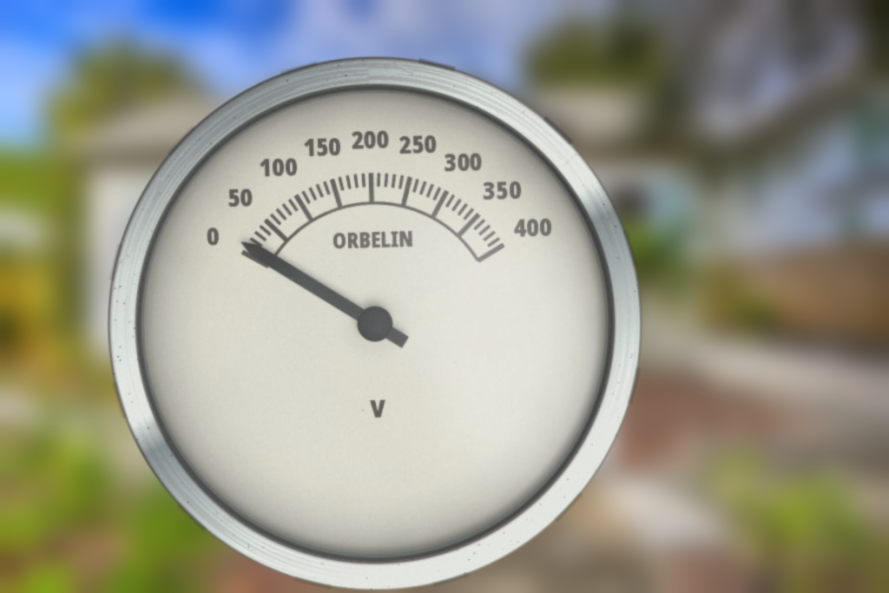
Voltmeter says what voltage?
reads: 10 V
